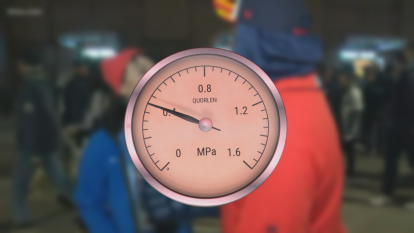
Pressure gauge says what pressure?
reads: 0.4 MPa
